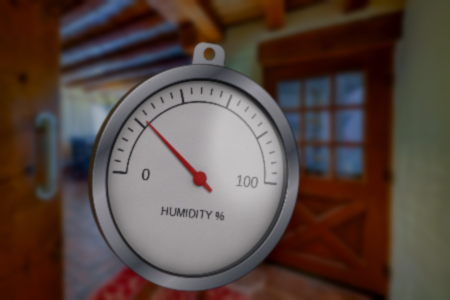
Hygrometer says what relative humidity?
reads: 22 %
